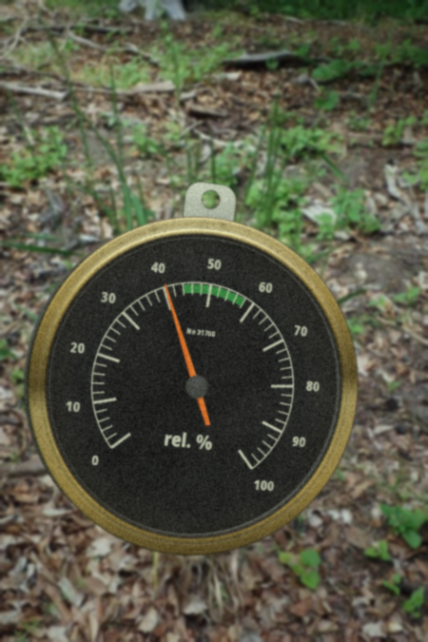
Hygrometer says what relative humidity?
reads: 40 %
